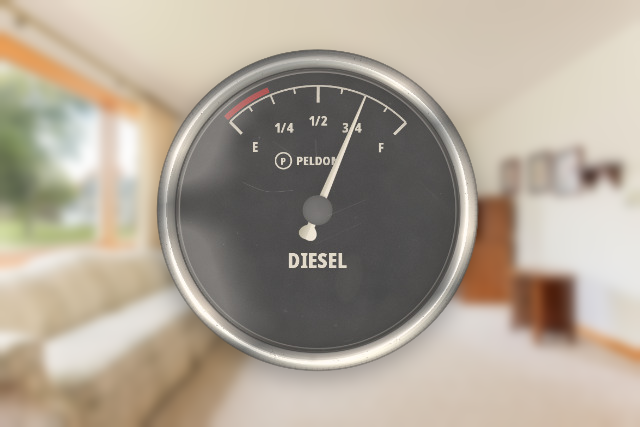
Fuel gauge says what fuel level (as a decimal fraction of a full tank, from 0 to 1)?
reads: 0.75
